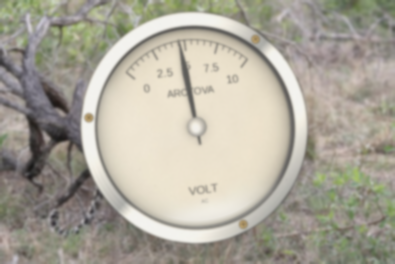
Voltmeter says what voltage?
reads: 4.5 V
